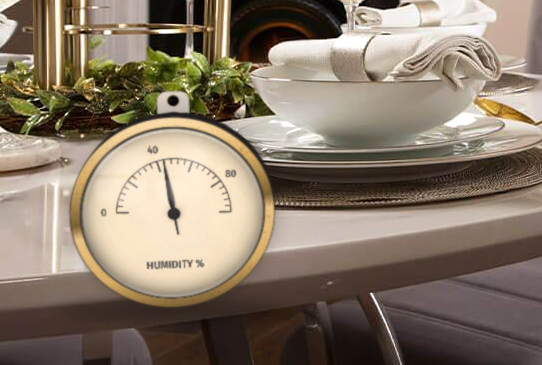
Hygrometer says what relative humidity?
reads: 44 %
